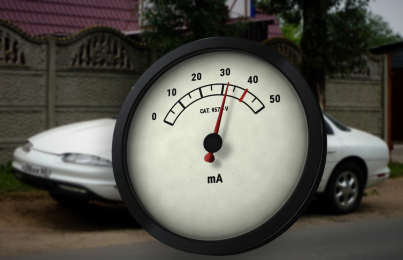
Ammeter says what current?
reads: 32.5 mA
